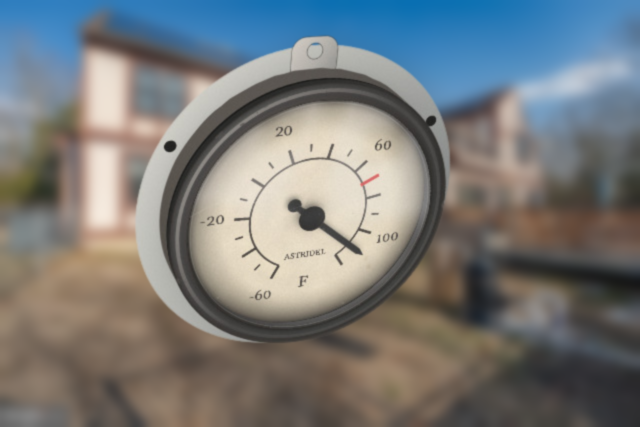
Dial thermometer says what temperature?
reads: 110 °F
